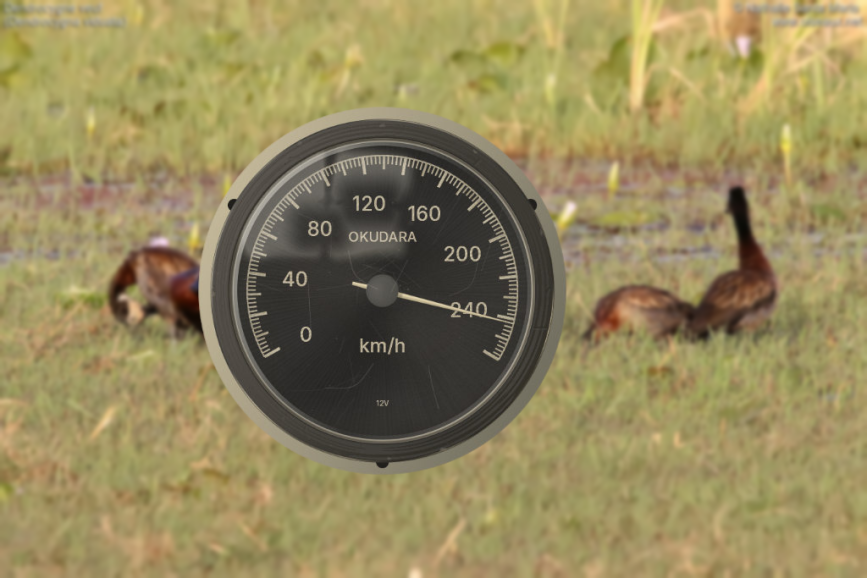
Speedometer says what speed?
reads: 242 km/h
